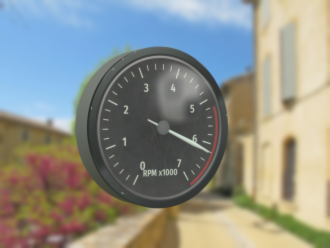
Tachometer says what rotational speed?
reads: 6200 rpm
